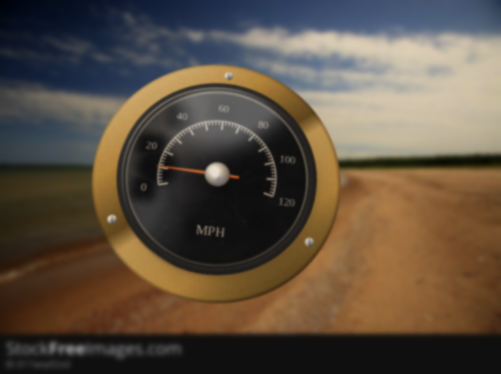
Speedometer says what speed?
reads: 10 mph
